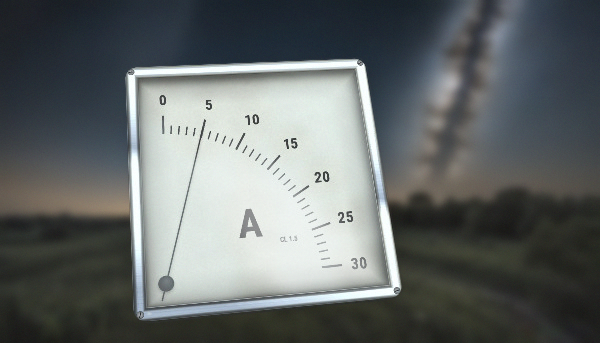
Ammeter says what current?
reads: 5 A
